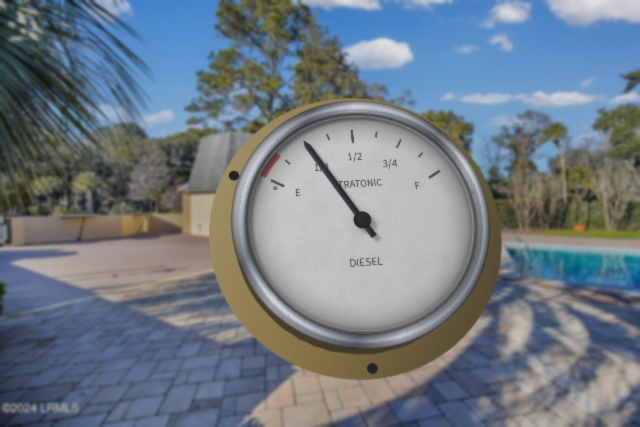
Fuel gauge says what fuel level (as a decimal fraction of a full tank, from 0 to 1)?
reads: 0.25
